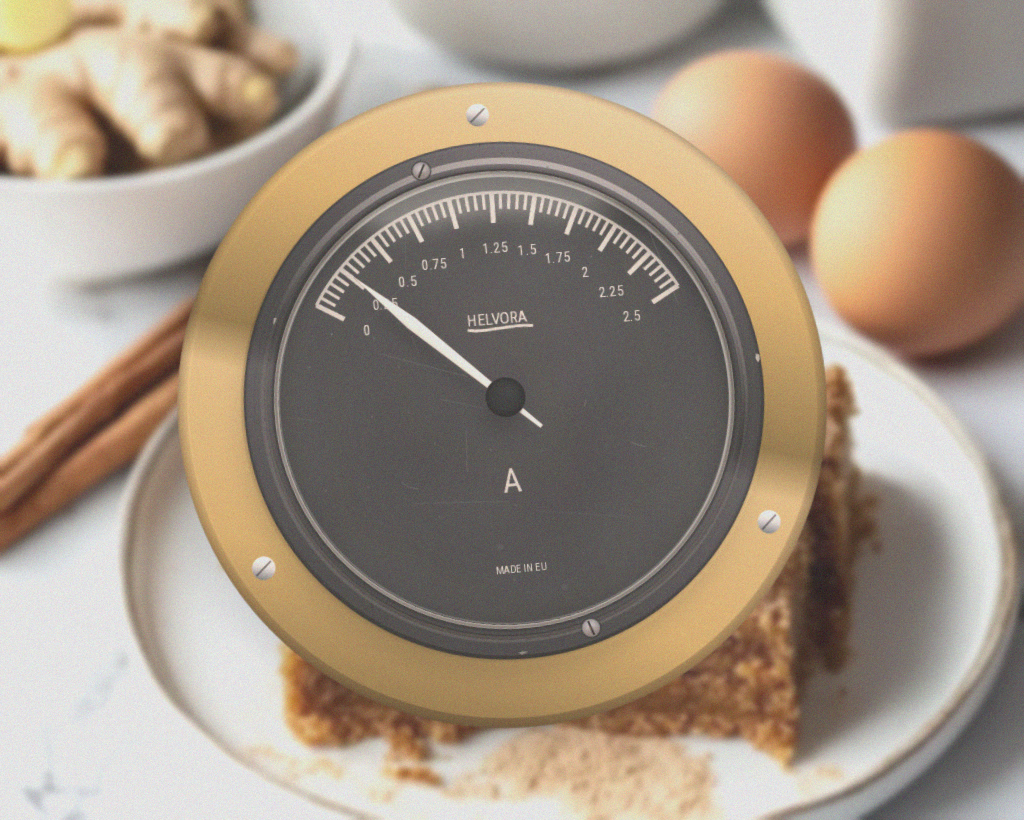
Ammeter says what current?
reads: 0.25 A
